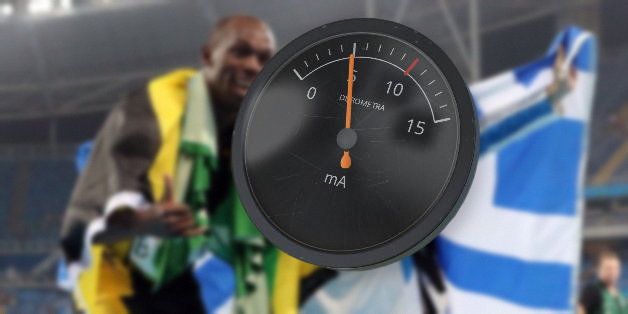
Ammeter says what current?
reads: 5 mA
